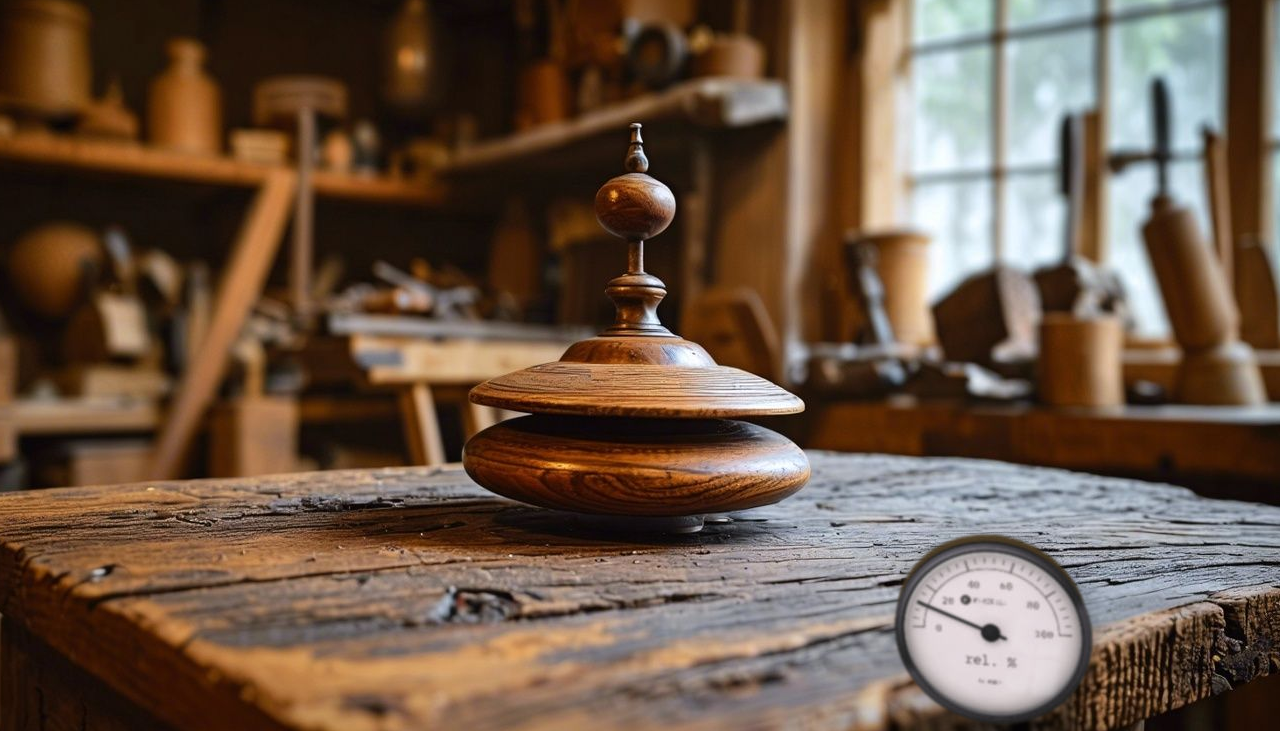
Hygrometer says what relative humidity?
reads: 12 %
